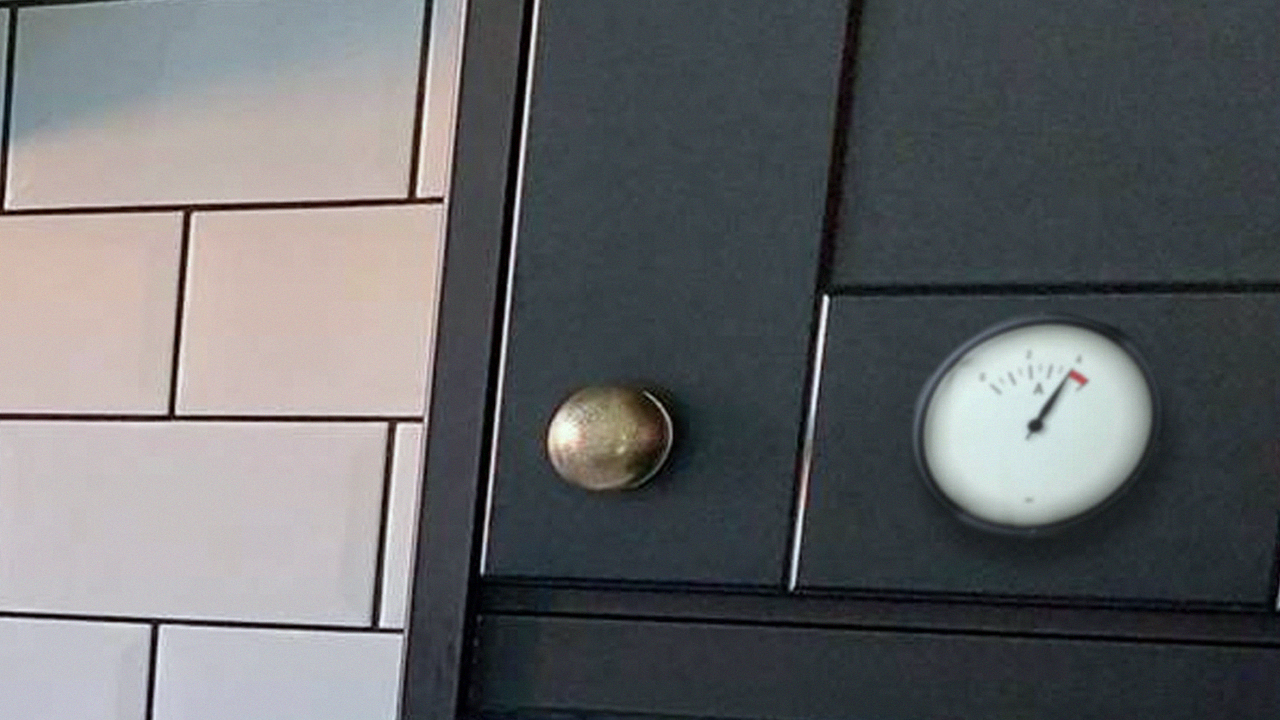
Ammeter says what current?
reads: 4 A
